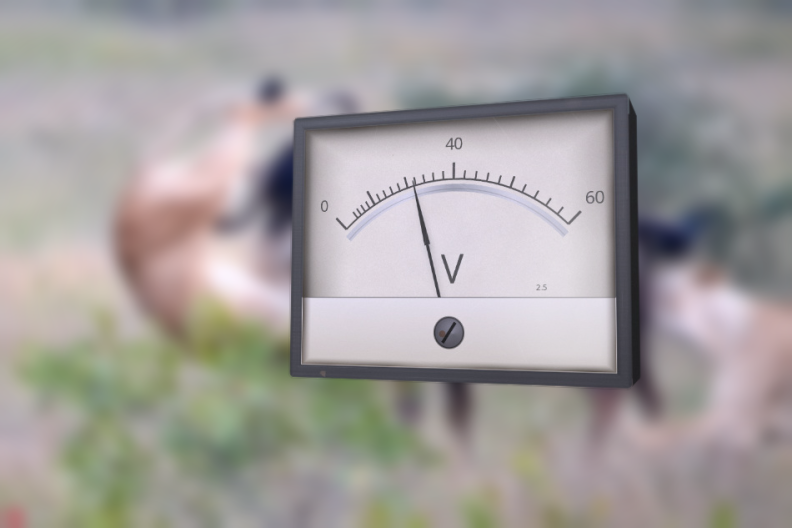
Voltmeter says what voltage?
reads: 32 V
